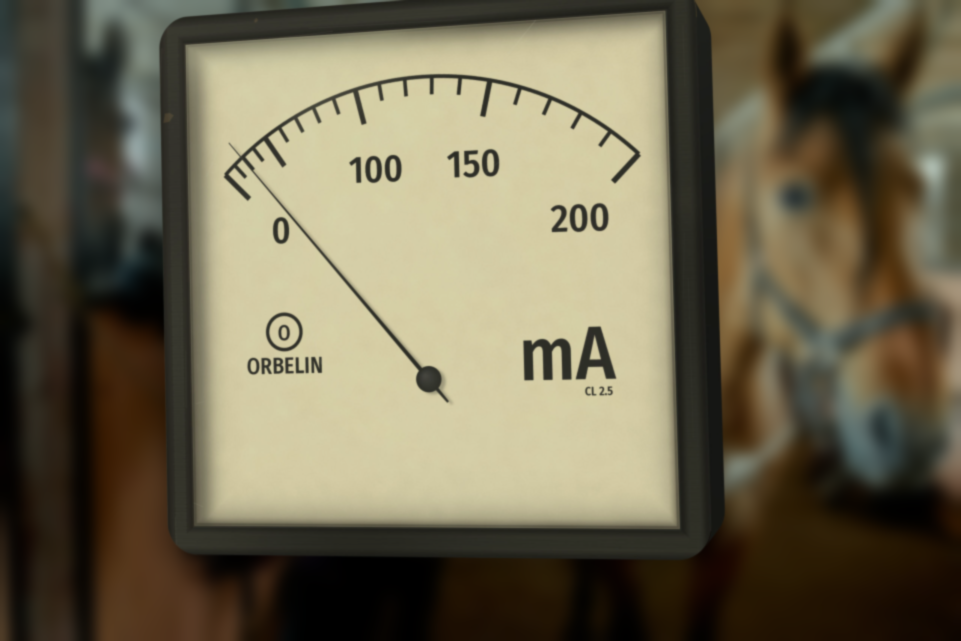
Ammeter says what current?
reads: 30 mA
